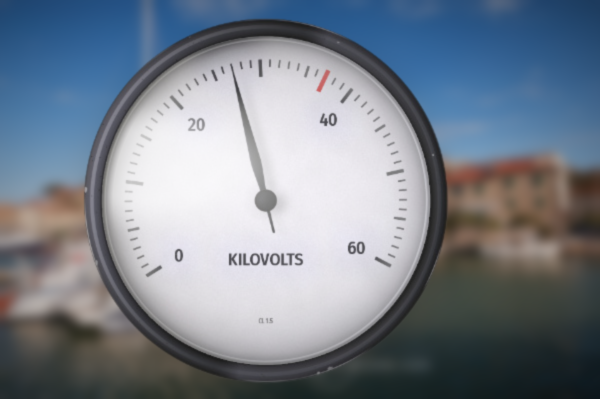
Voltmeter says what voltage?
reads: 27 kV
